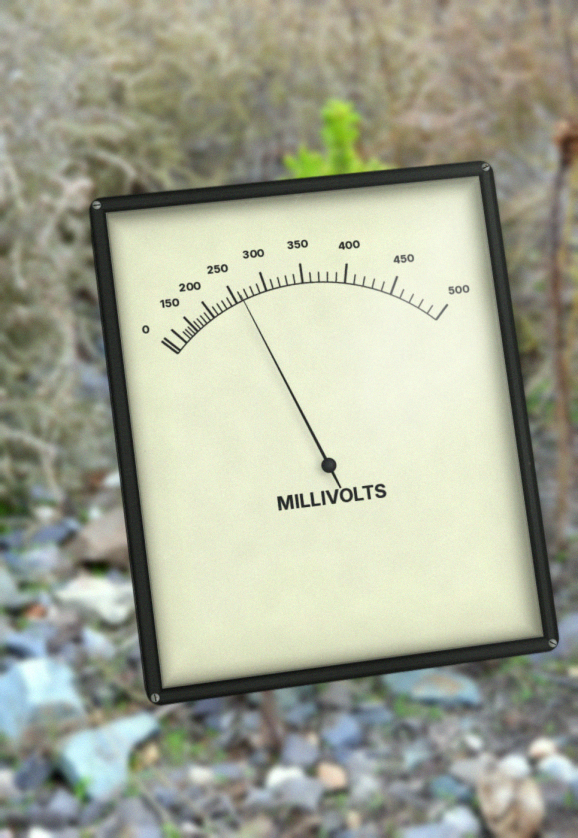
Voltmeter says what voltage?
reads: 260 mV
